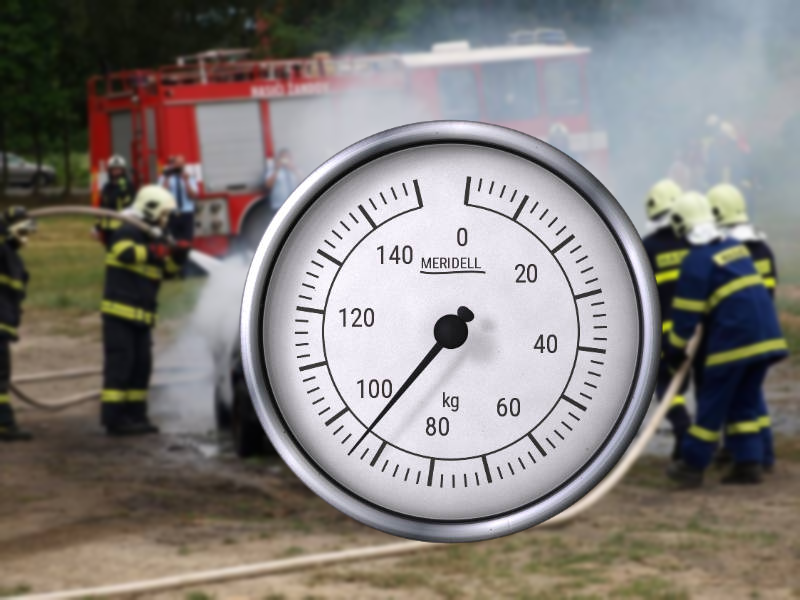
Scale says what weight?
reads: 94 kg
